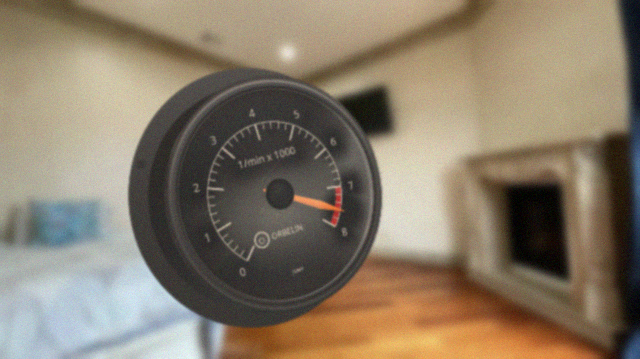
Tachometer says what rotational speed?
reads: 7600 rpm
